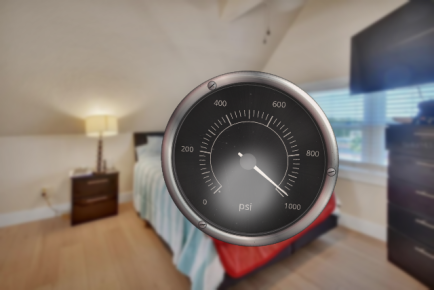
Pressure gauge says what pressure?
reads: 980 psi
